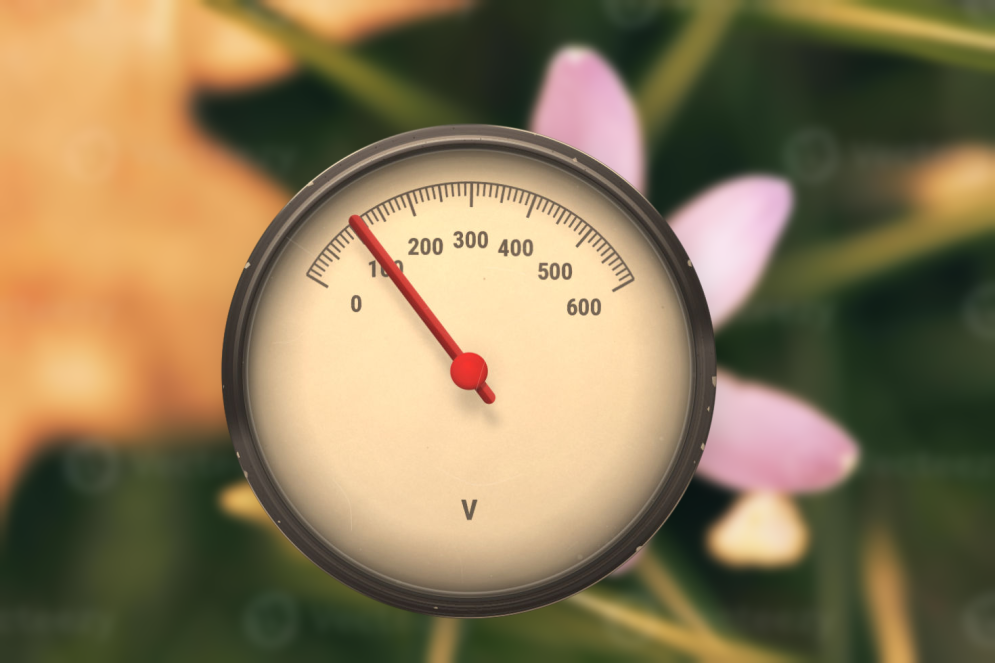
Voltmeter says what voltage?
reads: 110 V
